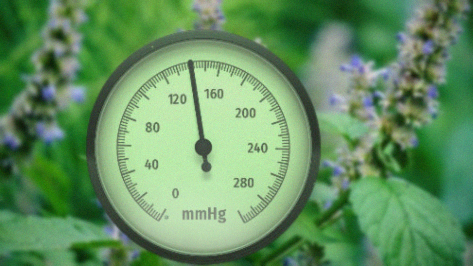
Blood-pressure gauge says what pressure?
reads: 140 mmHg
